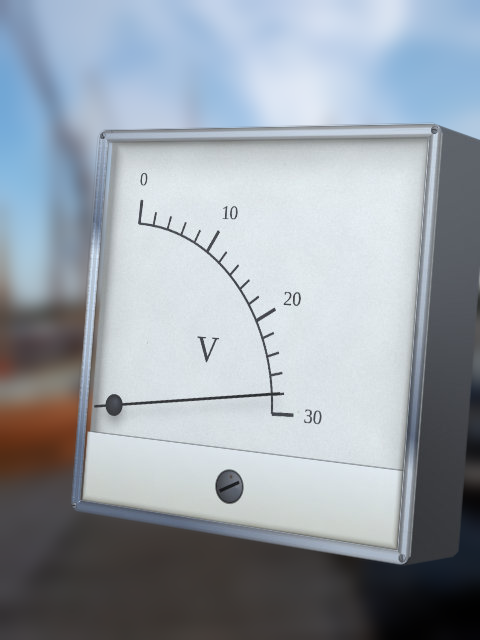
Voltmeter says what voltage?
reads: 28 V
